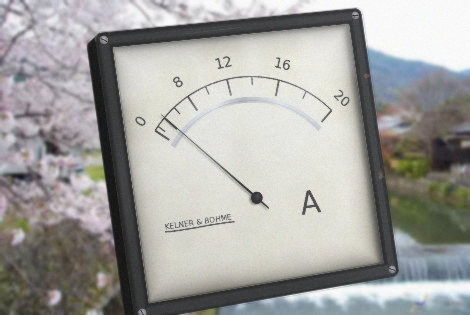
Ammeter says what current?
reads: 4 A
